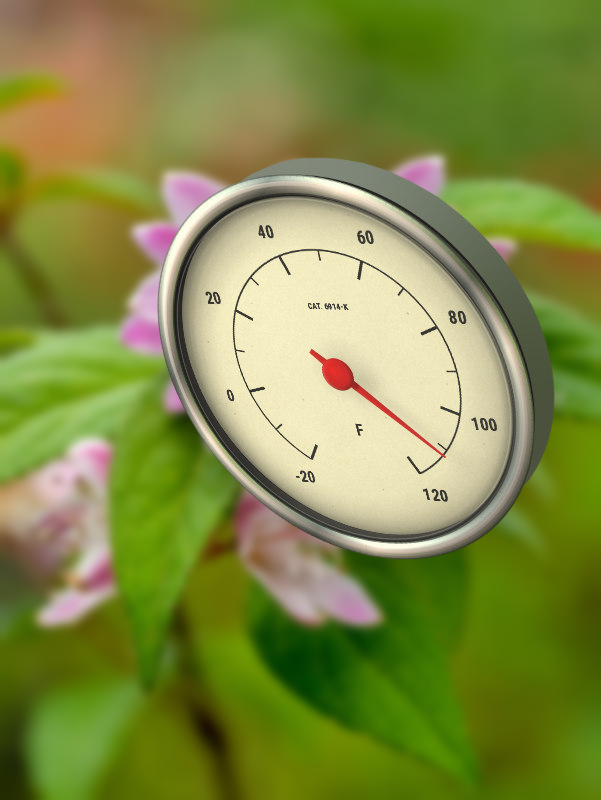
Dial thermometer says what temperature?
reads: 110 °F
